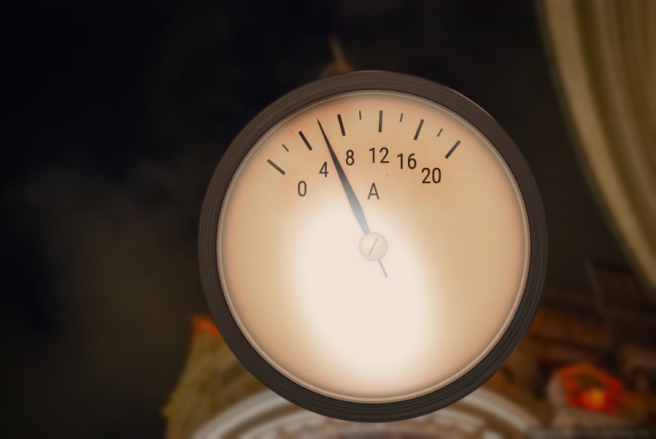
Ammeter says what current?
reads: 6 A
